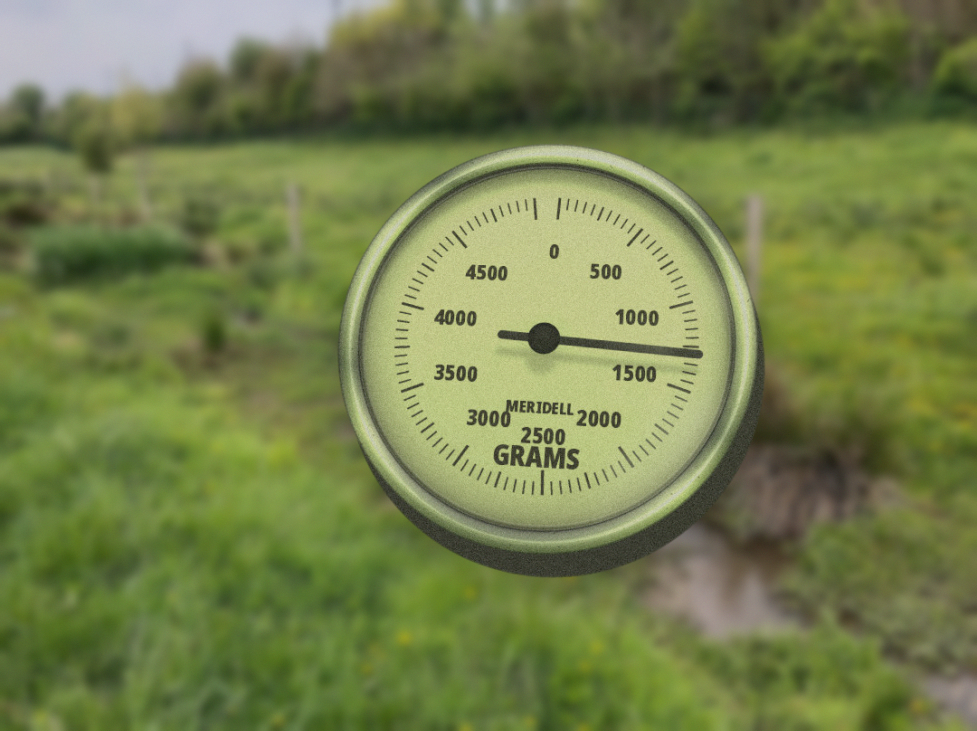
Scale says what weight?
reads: 1300 g
